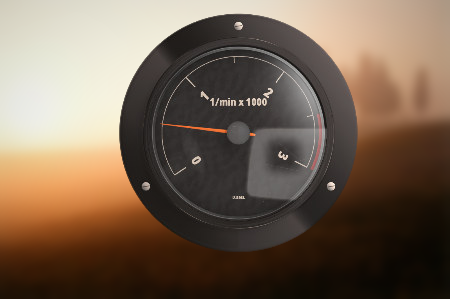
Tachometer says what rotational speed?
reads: 500 rpm
